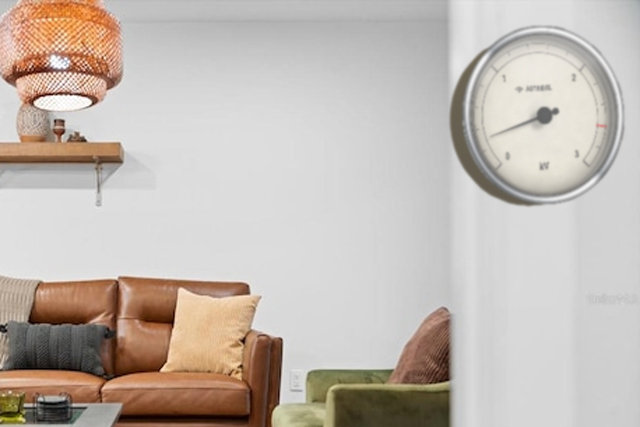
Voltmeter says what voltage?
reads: 0.3 kV
